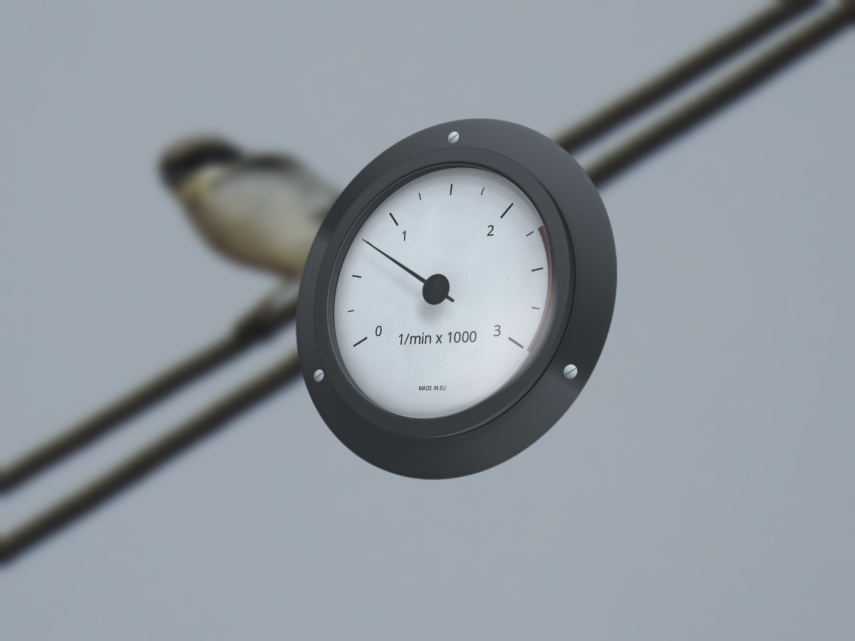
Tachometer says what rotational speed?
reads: 750 rpm
